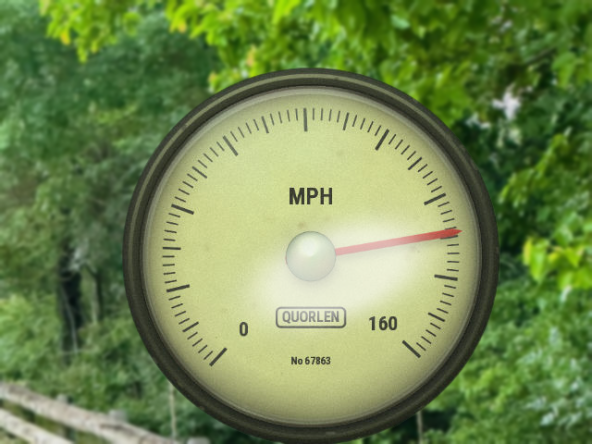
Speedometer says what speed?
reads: 129 mph
